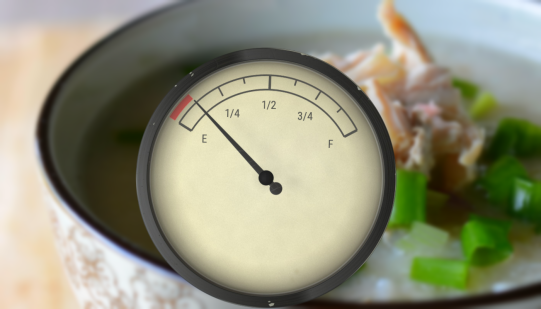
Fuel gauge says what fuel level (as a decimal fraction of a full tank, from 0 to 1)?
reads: 0.125
